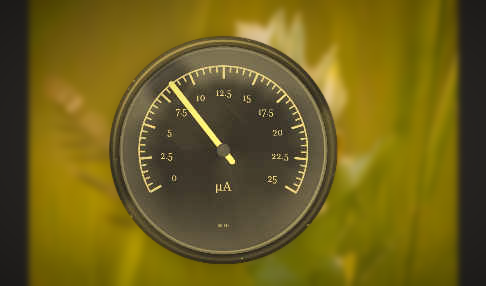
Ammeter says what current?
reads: 8.5 µA
